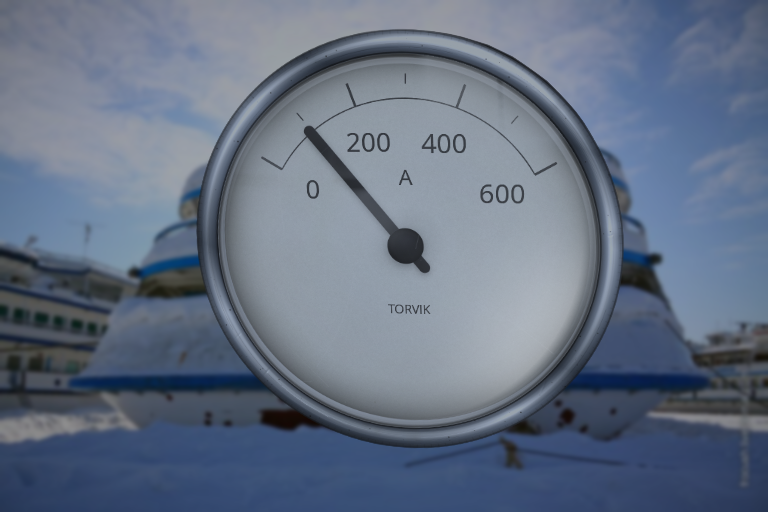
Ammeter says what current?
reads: 100 A
